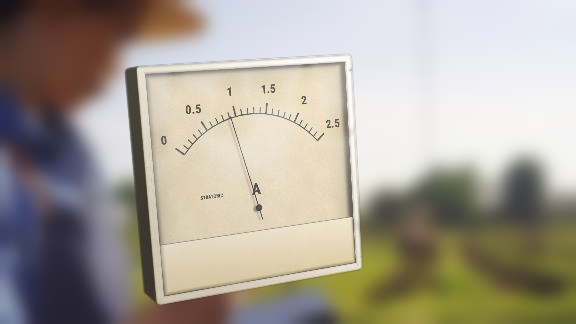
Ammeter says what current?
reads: 0.9 A
